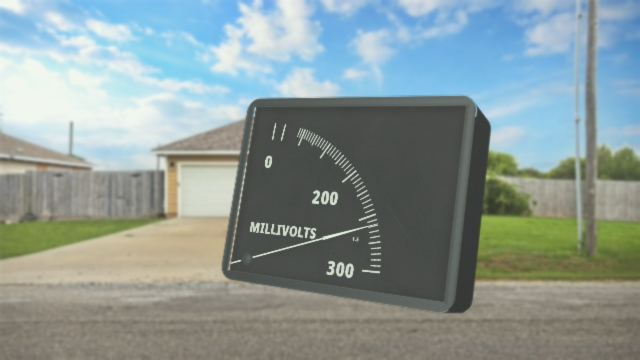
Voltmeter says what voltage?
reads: 260 mV
